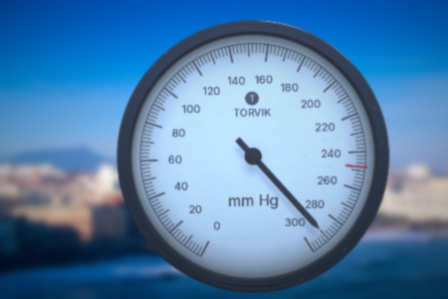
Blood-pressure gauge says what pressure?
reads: 290 mmHg
